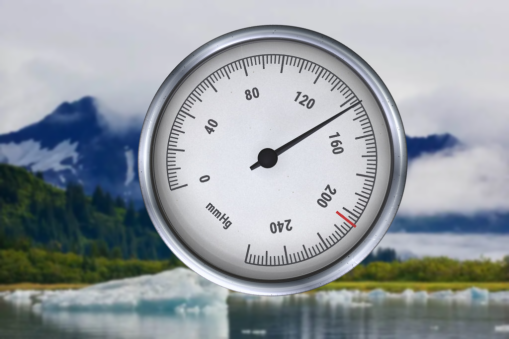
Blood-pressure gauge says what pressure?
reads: 144 mmHg
